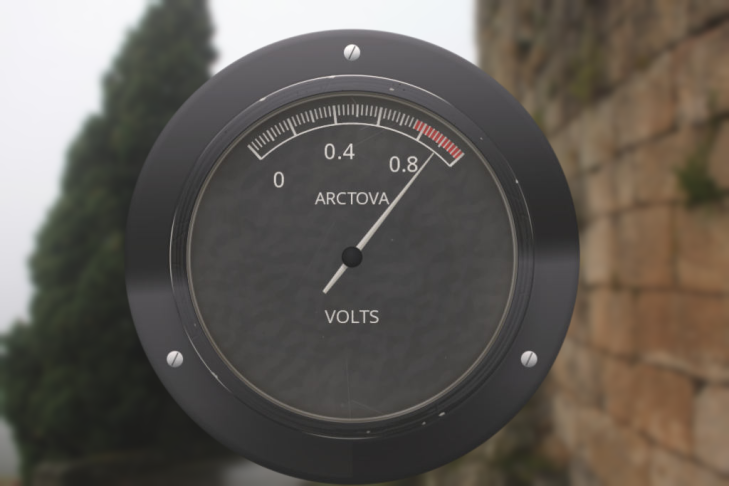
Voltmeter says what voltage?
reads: 0.9 V
